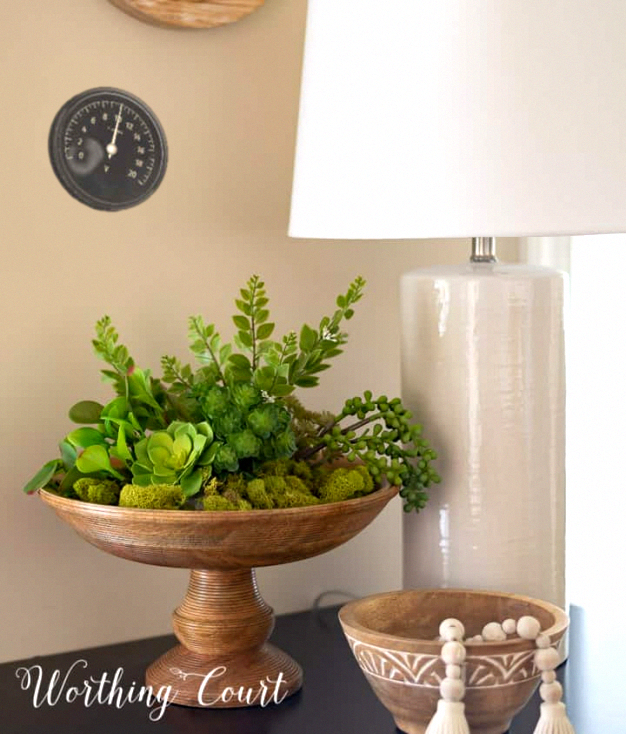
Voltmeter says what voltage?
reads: 10 V
